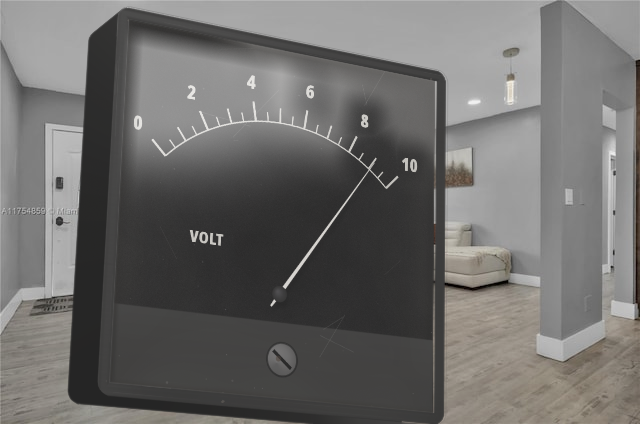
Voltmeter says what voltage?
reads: 9 V
